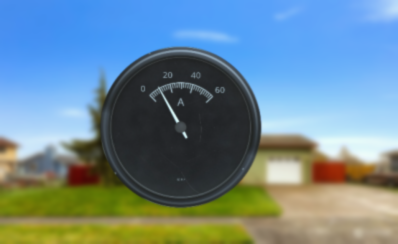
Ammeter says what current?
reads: 10 A
